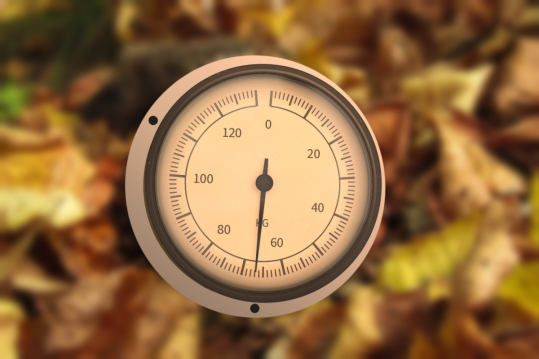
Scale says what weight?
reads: 67 kg
